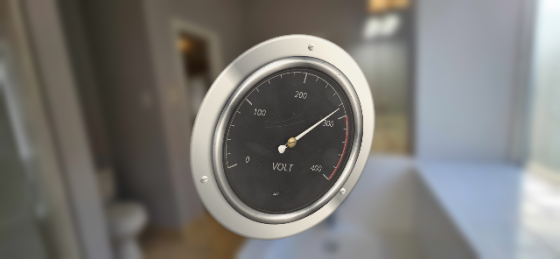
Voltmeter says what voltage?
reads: 280 V
